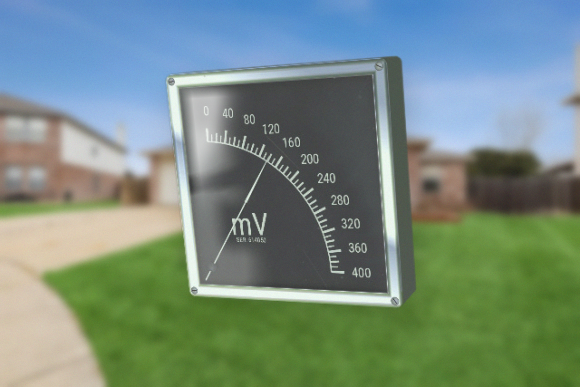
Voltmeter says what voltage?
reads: 140 mV
